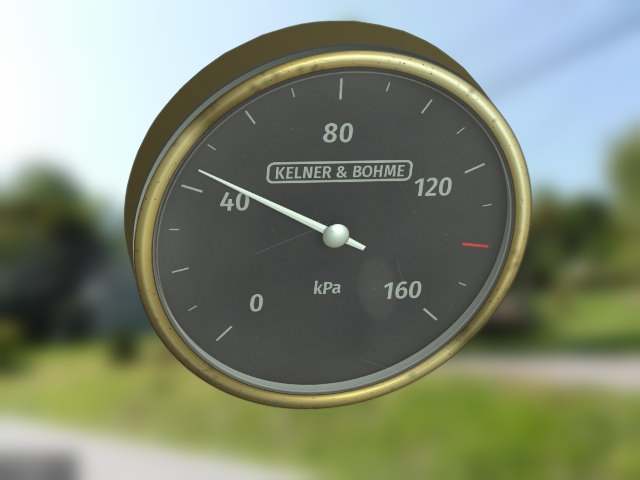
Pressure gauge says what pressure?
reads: 45 kPa
